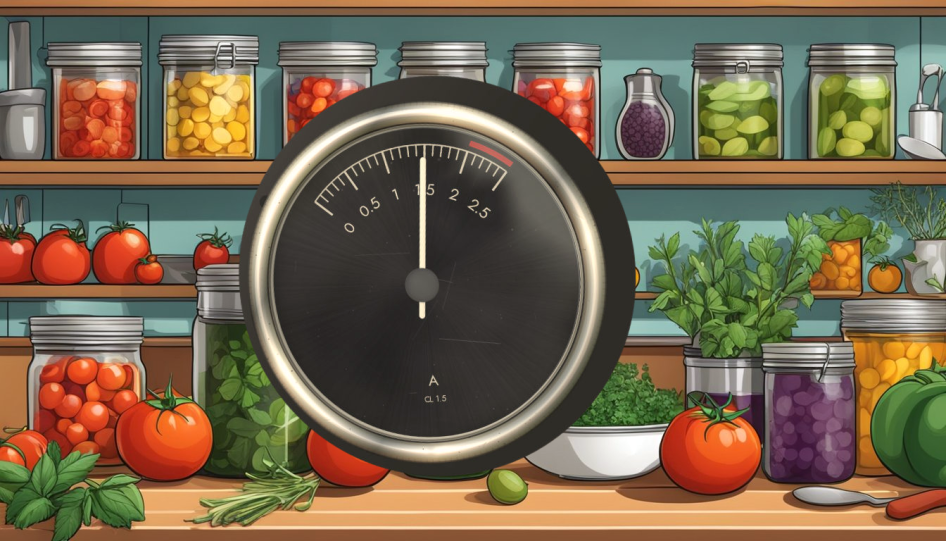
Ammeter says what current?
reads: 1.5 A
